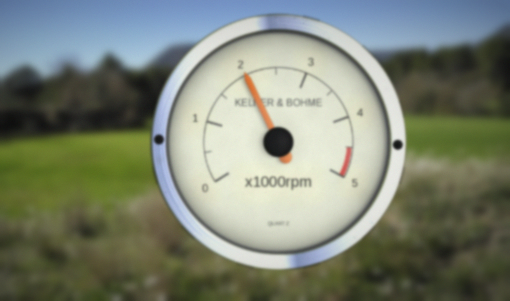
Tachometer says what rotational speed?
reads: 2000 rpm
